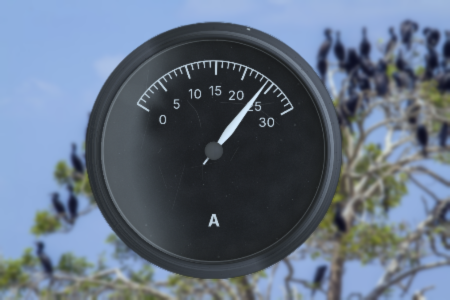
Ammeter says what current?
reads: 24 A
